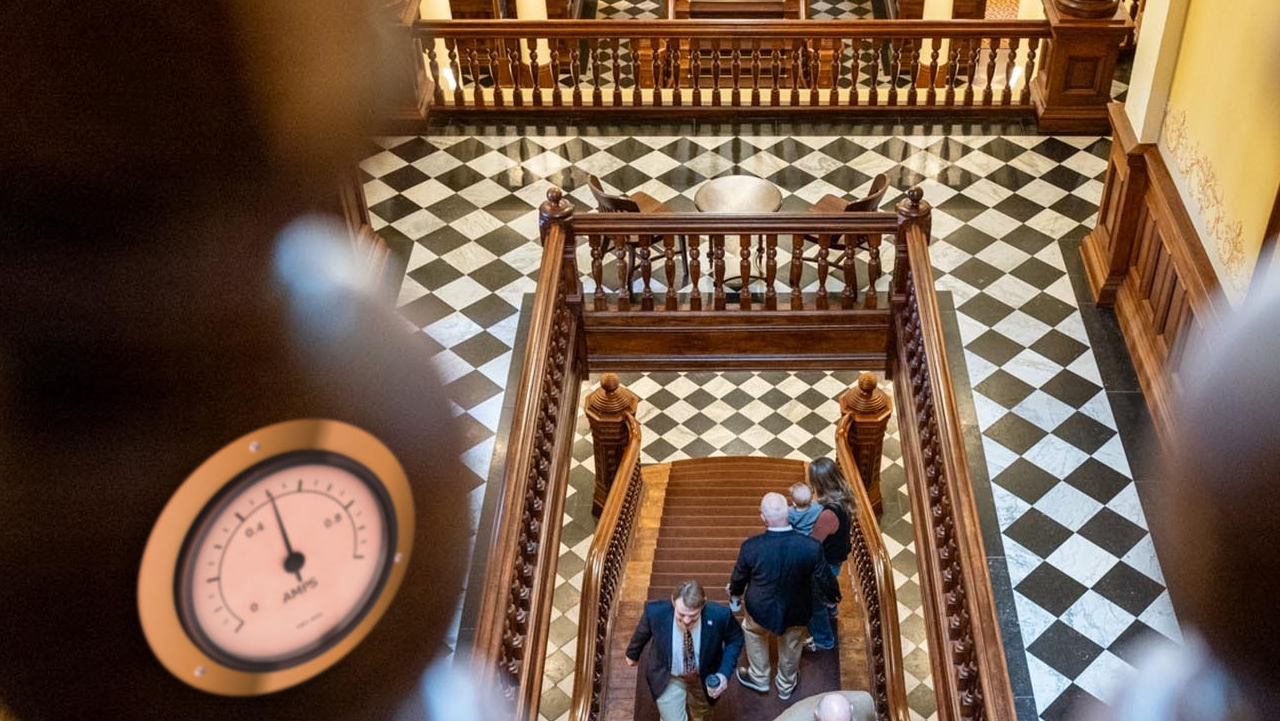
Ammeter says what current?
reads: 0.5 A
